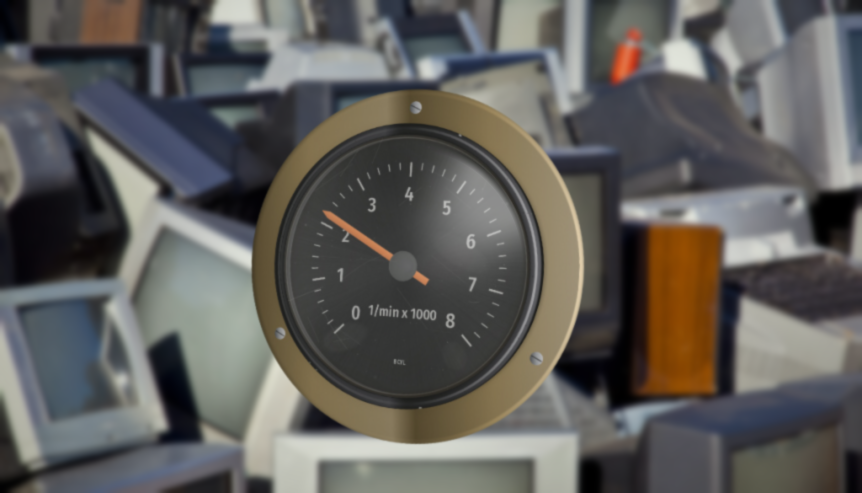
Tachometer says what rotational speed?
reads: 2200 rpm
